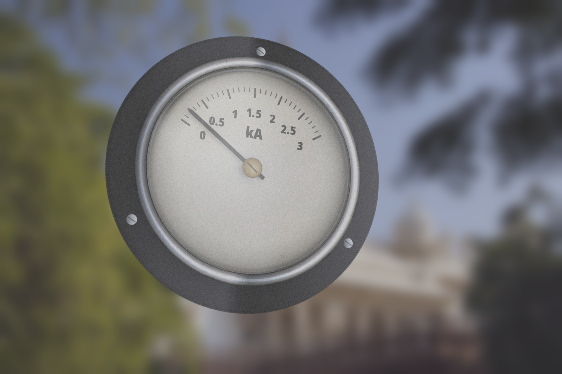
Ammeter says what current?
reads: 0.2 kA
